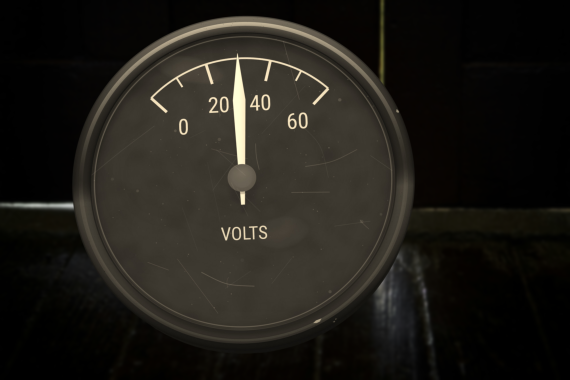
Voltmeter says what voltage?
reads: 30 V
